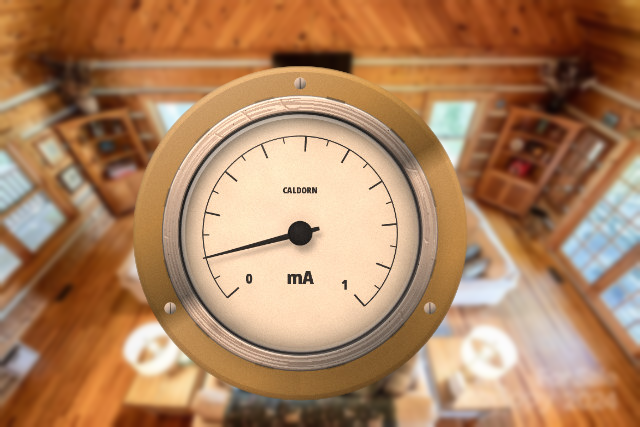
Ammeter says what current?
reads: 0.1 mA
